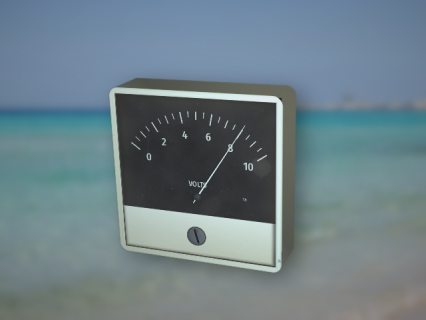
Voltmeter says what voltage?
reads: 8 V
